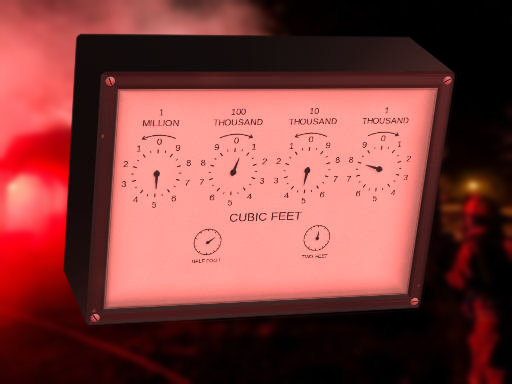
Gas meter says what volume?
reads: 504800 ft³
